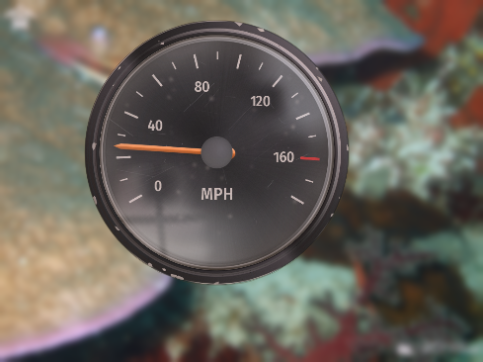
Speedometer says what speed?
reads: 25 mph
